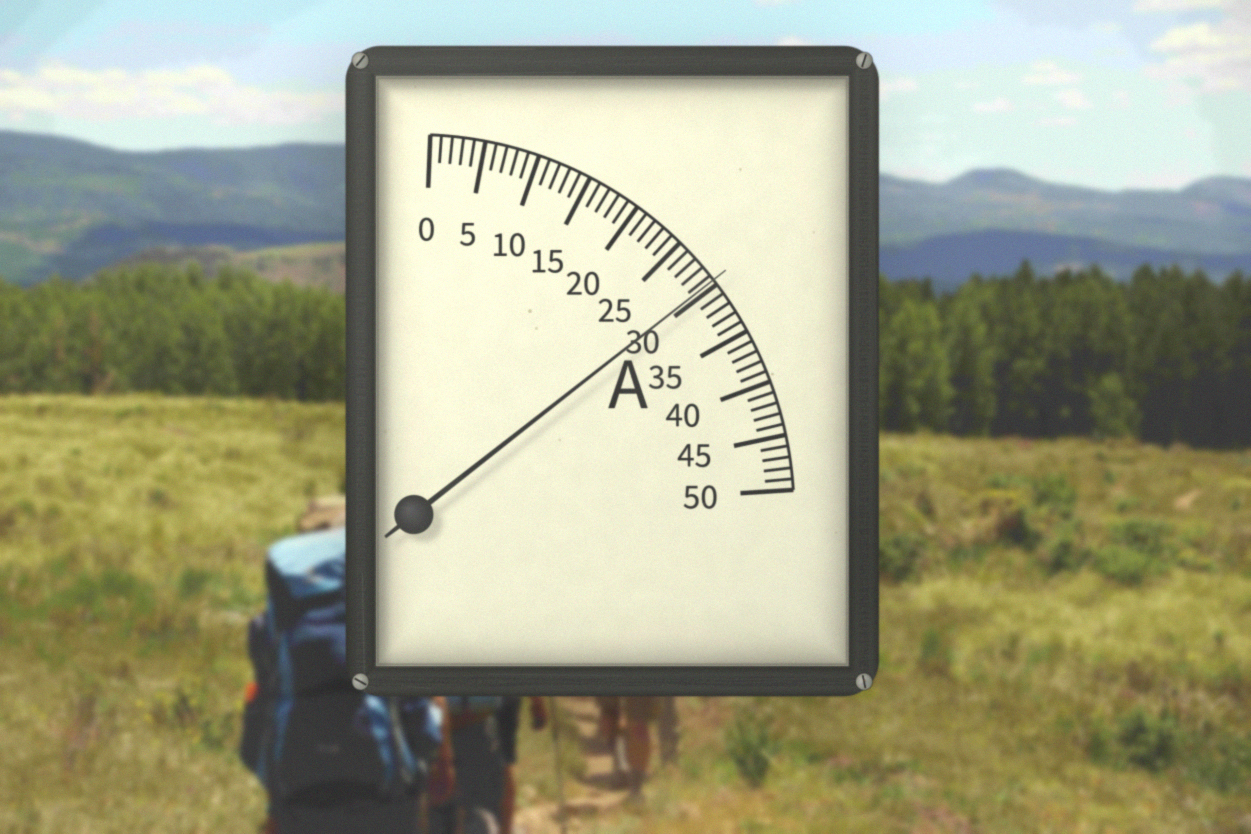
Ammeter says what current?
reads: 29.5 A
